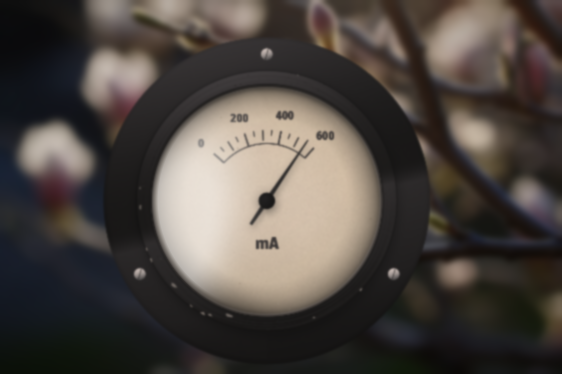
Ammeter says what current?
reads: 550 mA
